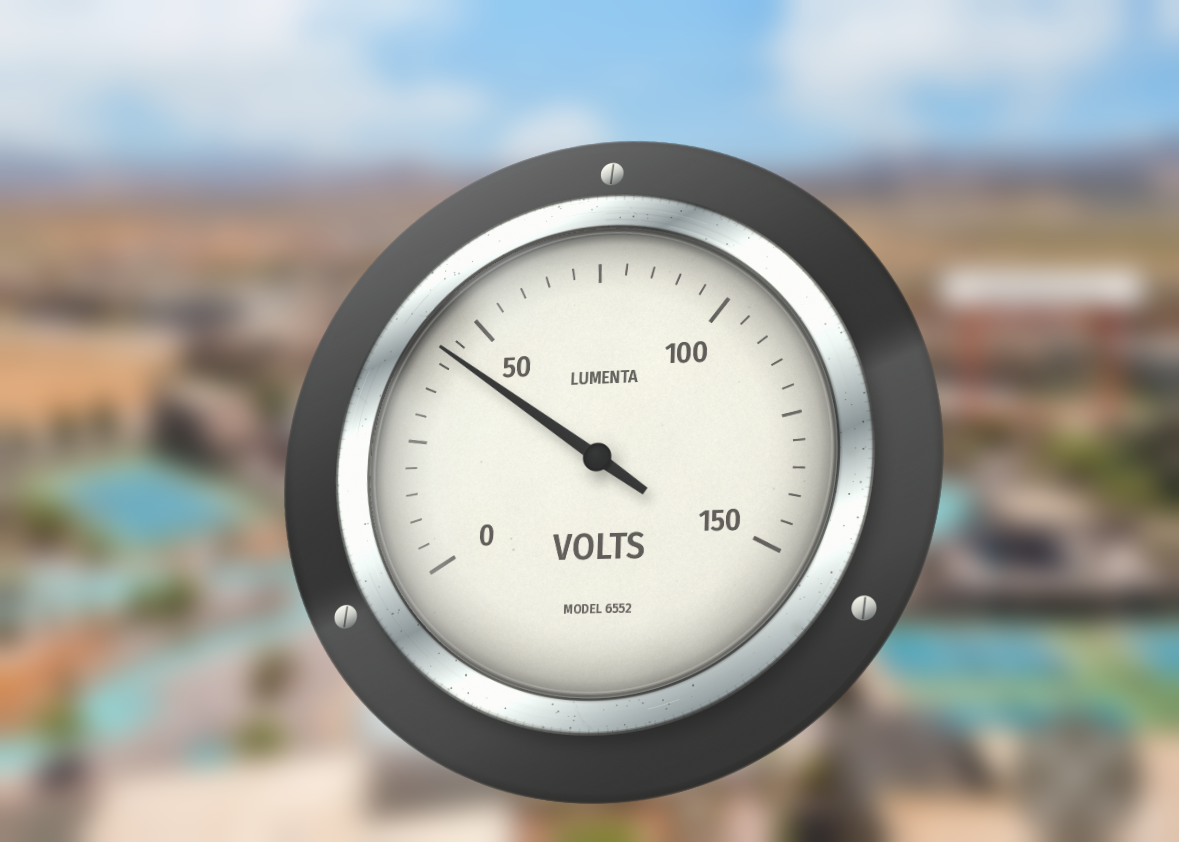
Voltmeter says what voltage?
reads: 42.5 V
